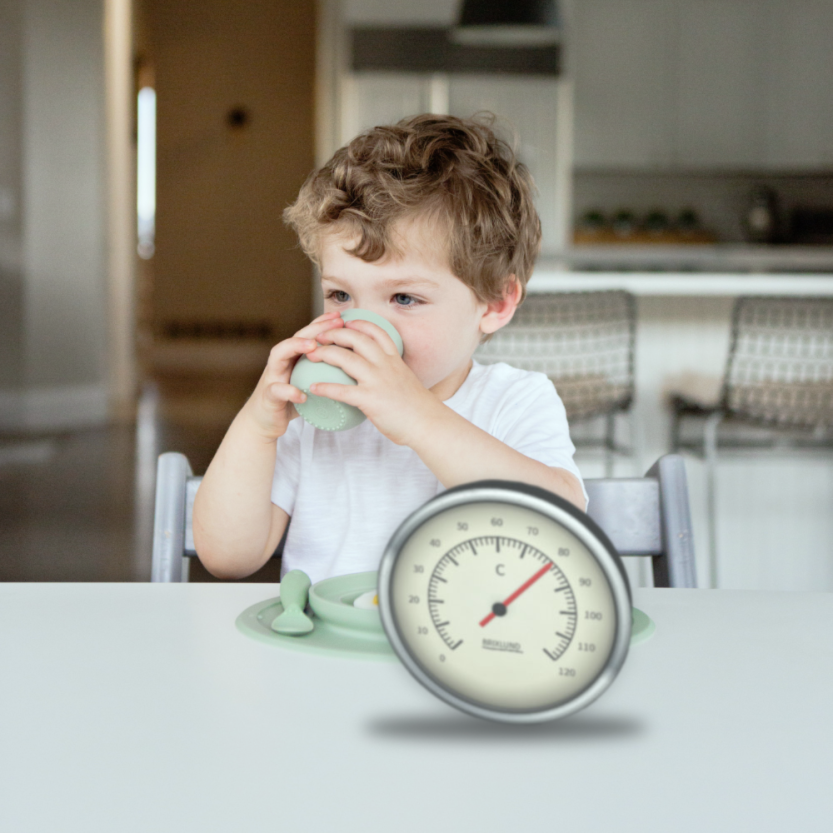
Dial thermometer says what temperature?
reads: 80 °C
